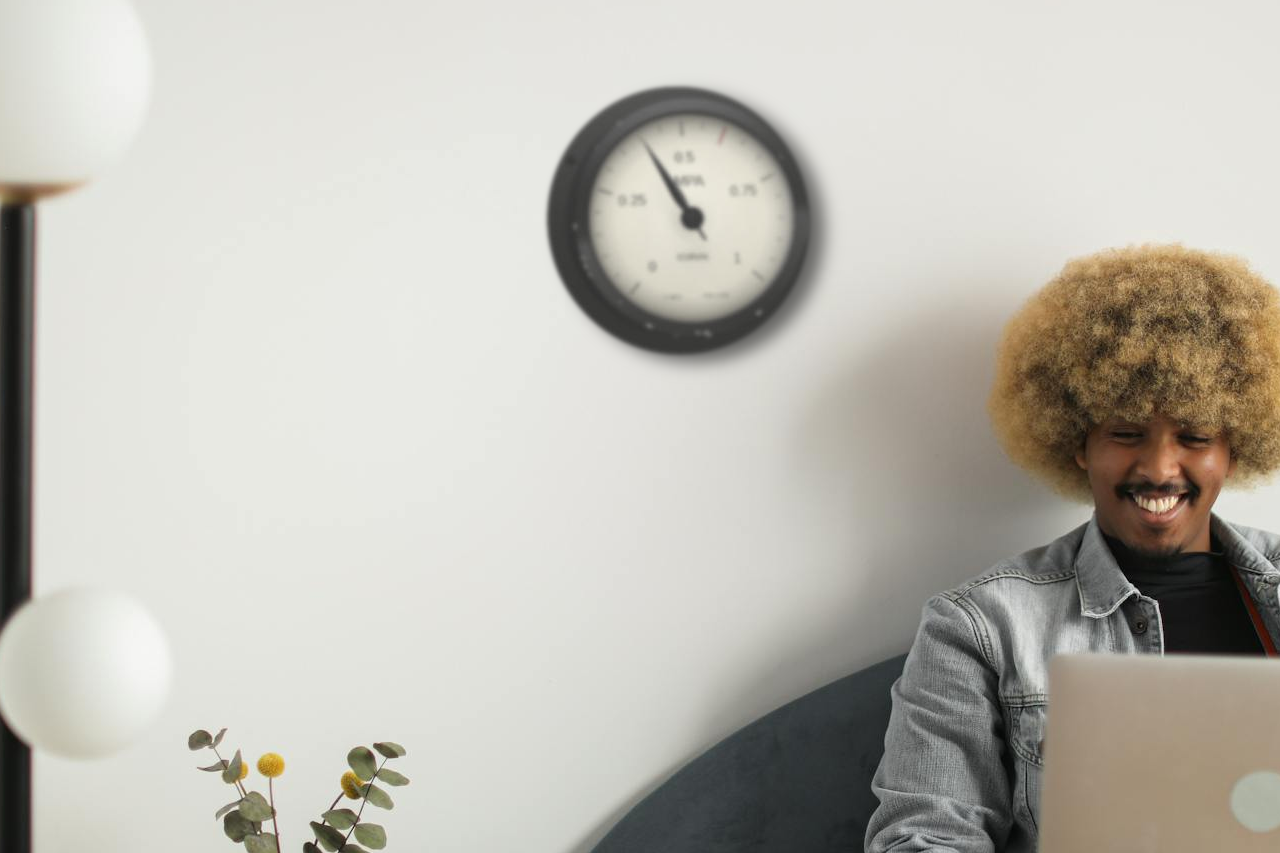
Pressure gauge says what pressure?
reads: 0.4 MPa
